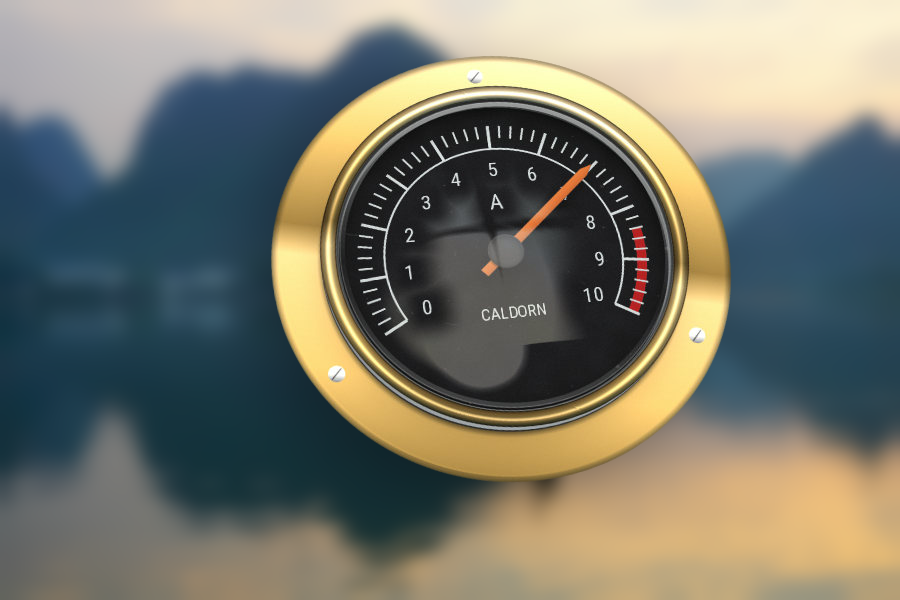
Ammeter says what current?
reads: 7 A
